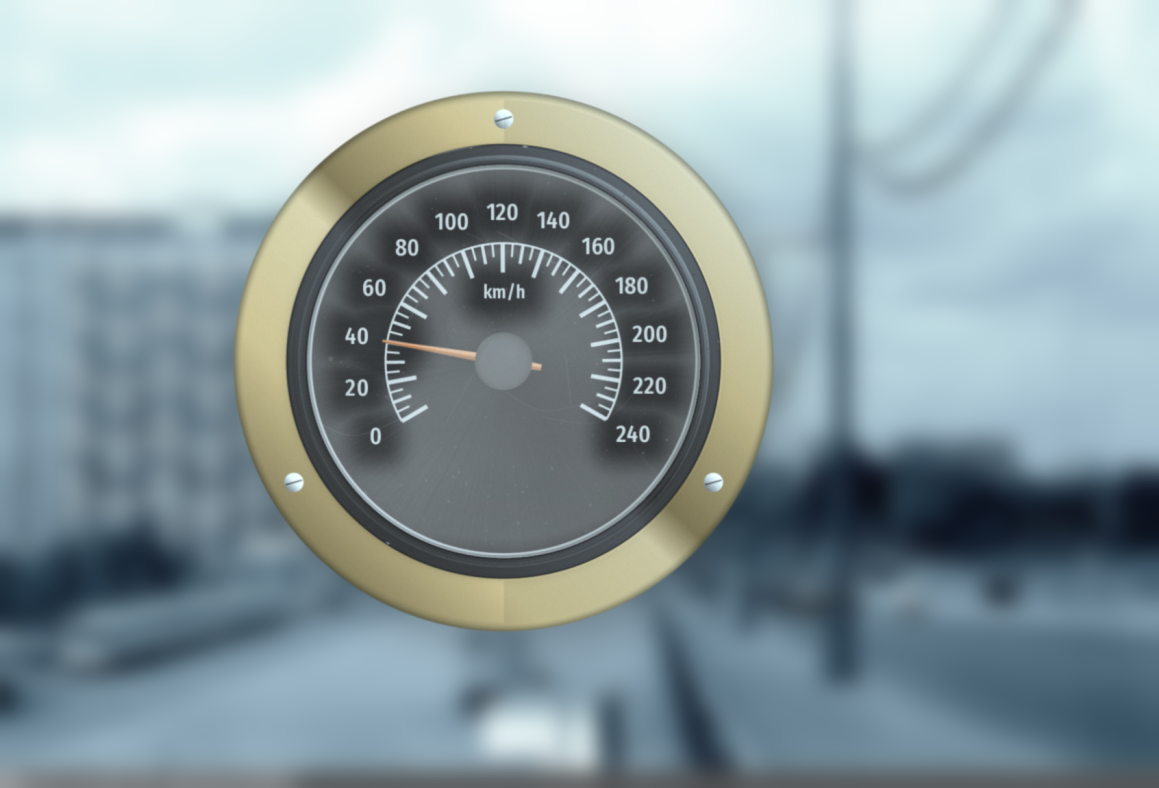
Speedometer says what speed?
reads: 40 km/h
